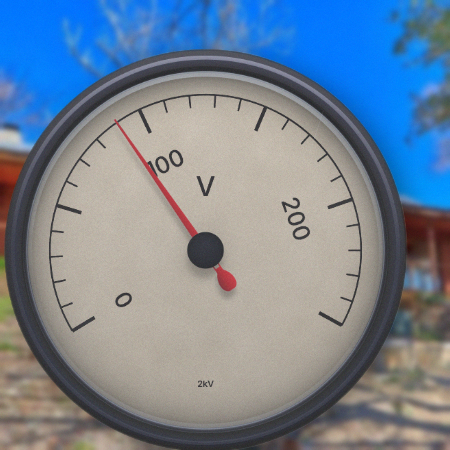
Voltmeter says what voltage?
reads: 90 V
